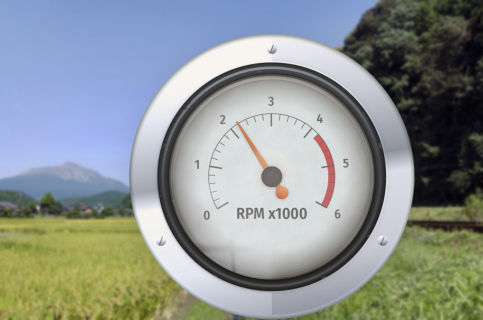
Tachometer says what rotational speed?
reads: 2200 rpm
